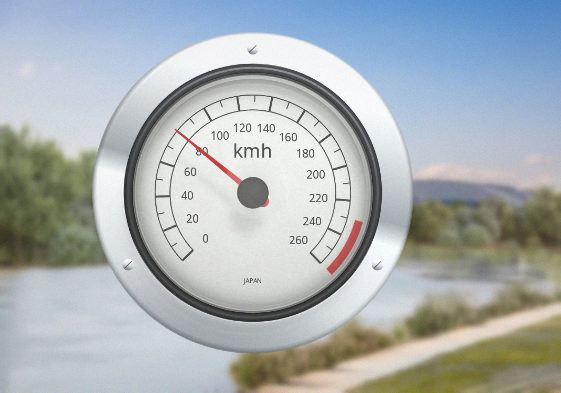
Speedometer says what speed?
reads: 80 km/h
